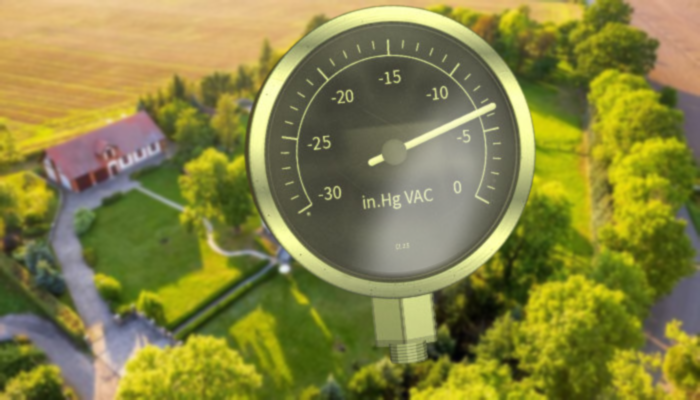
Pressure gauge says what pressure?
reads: -6.5 inHg
